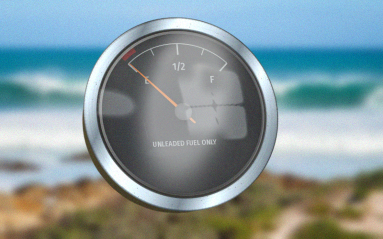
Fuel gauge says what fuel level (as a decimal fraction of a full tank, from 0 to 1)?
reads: 0
